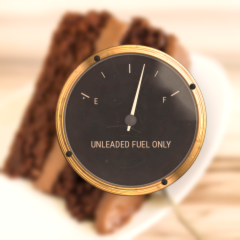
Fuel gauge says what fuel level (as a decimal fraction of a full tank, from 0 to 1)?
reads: 0.625
